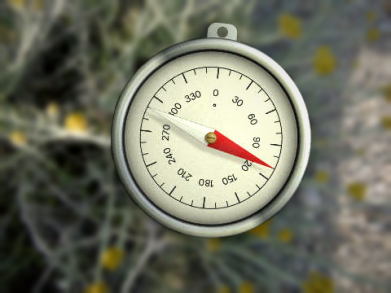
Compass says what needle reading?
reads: 110 °
